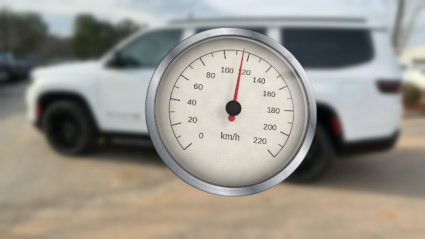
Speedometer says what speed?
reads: 115 km/h
